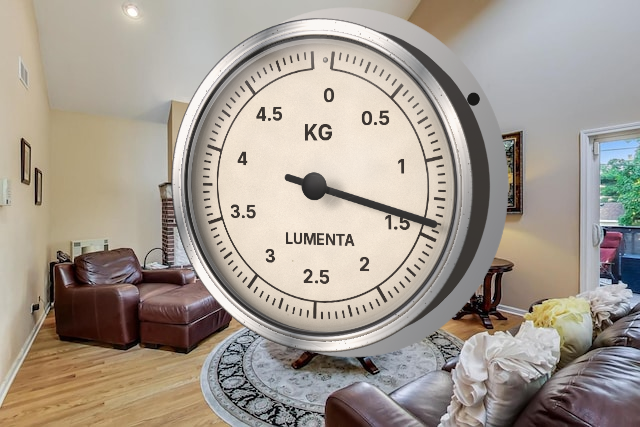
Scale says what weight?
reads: 1.4 kg
